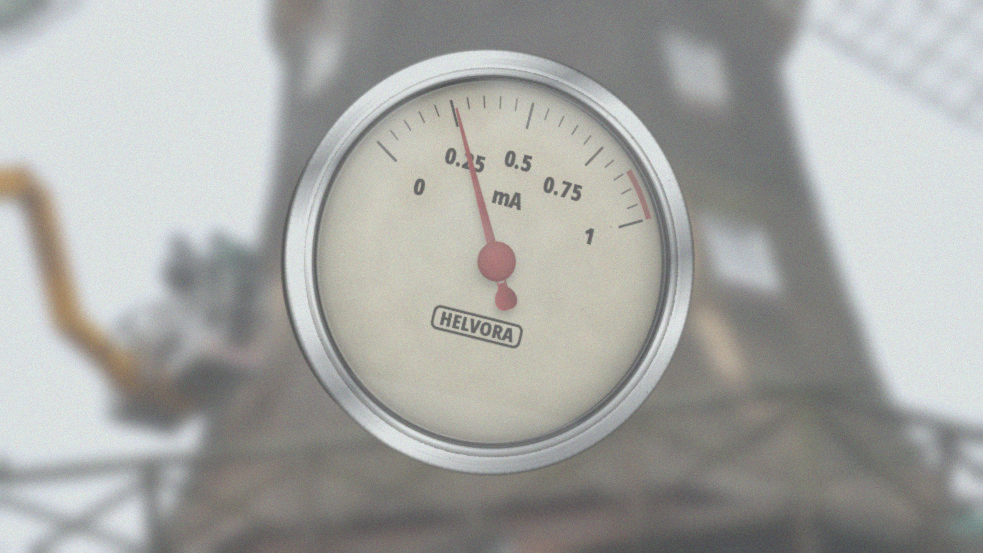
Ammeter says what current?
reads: 0.25 mA
